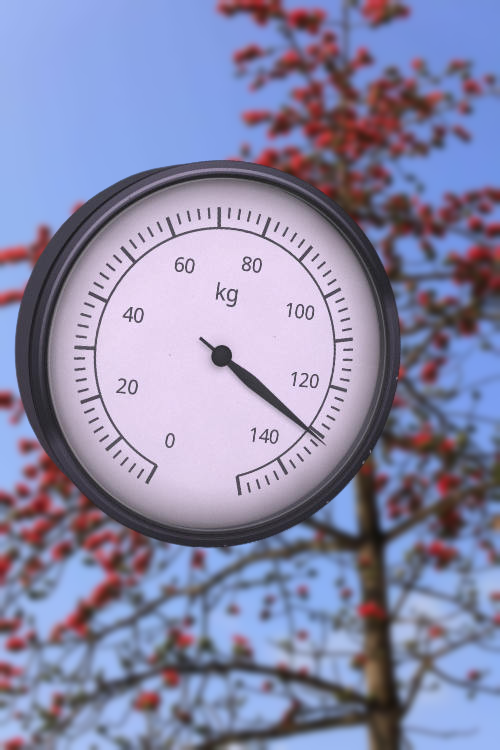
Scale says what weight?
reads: 131 kg
